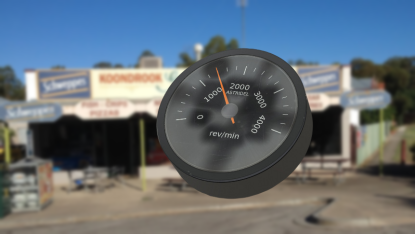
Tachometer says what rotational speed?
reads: 1400 rpm
